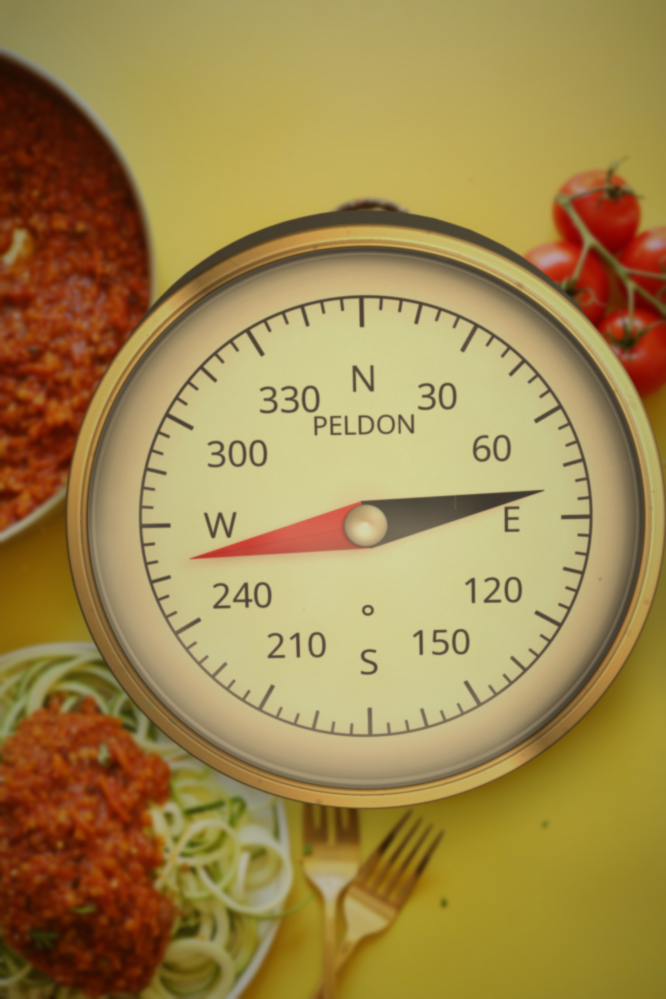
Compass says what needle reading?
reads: 260 °
